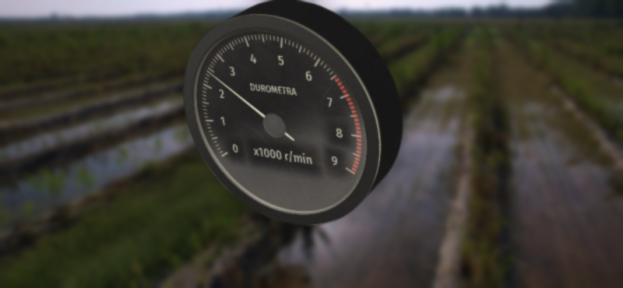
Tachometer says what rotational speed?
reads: 2500 rpm
